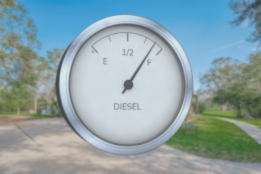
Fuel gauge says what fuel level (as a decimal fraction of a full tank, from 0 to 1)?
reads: 0.875
